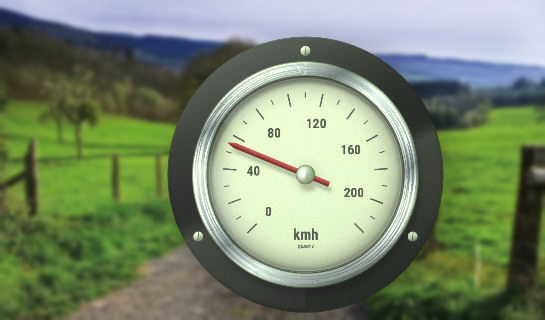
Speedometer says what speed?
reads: 55 km/h
